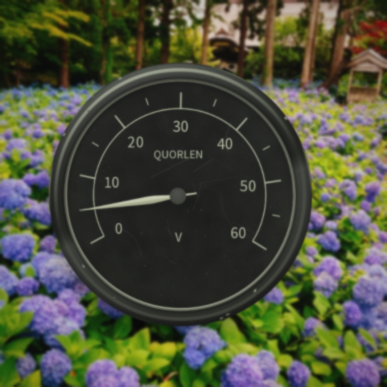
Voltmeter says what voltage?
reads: 5 V
